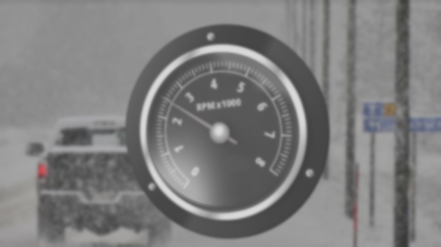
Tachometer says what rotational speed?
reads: 2500 rpm
